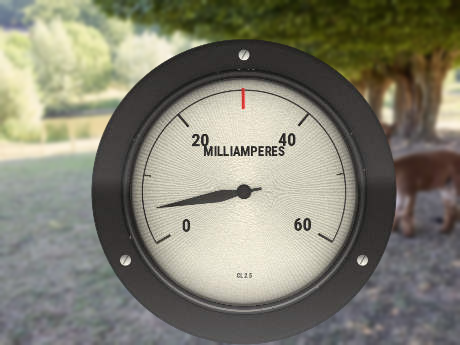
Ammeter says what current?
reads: 5 mA
